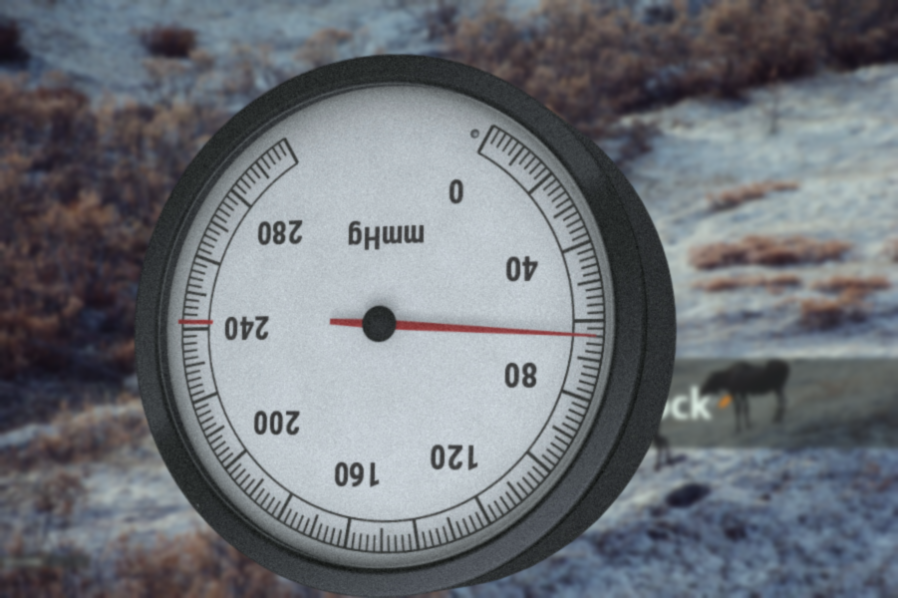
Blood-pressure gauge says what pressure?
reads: 64 mmHg
